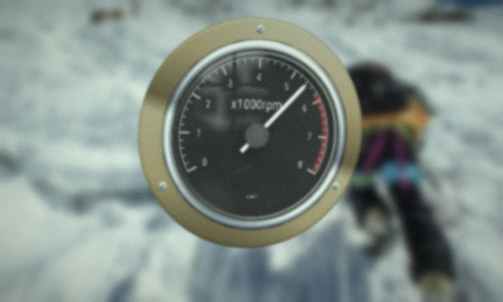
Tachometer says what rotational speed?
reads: 5400 rpm
